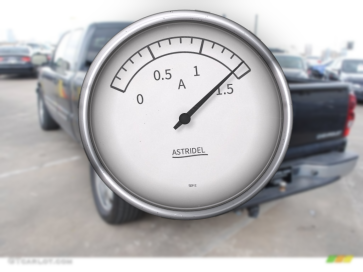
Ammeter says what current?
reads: 1.4 A
